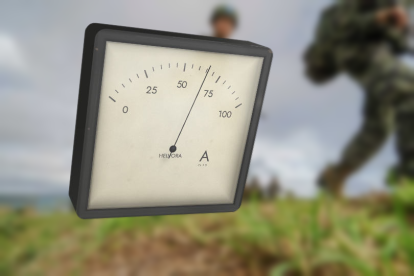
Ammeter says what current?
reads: 65 A
